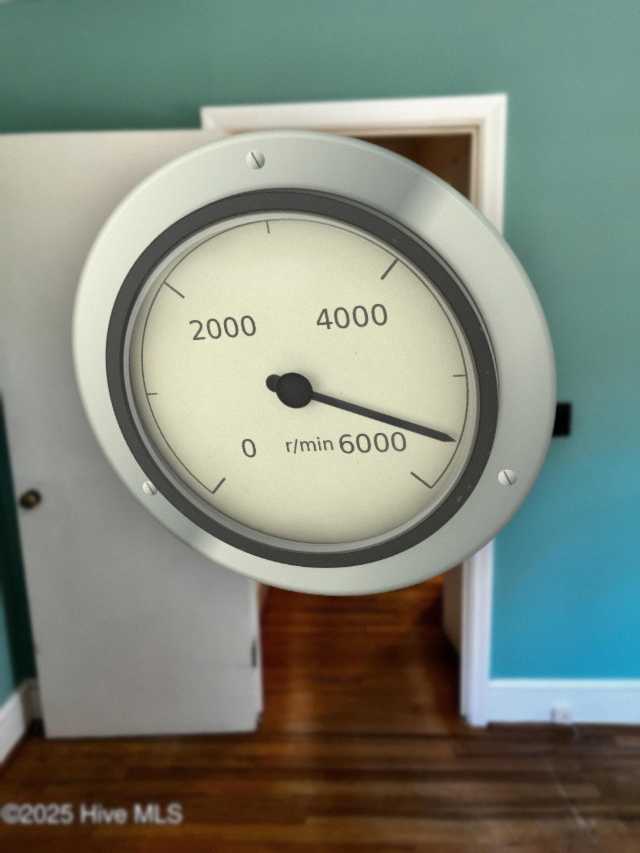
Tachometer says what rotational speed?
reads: 5500 rpm
